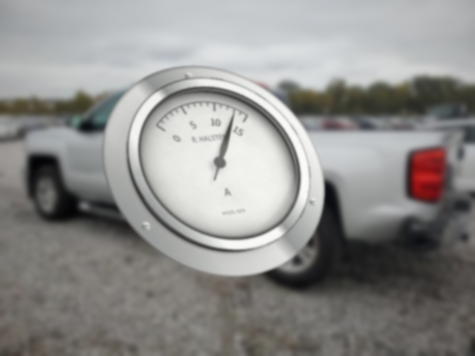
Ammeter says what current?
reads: 13 A
